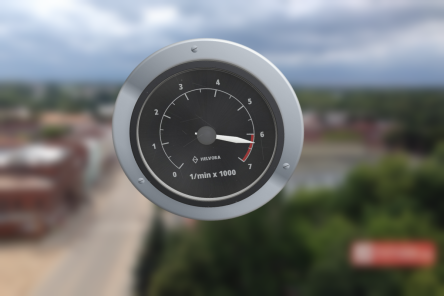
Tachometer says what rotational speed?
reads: 6250 rpm
